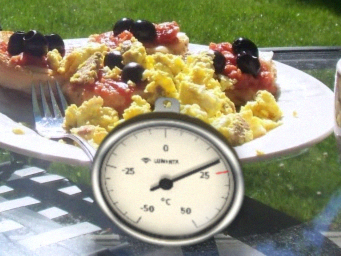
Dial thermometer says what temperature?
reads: 20 °C
